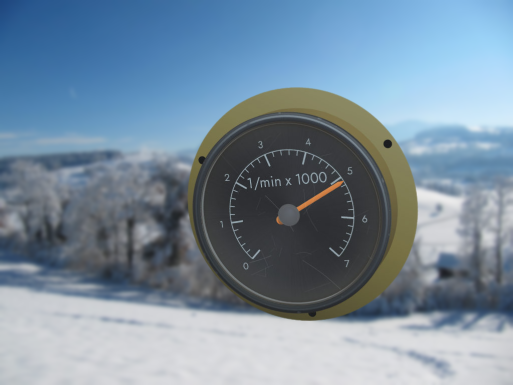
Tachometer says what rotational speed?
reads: 5100 rpm
